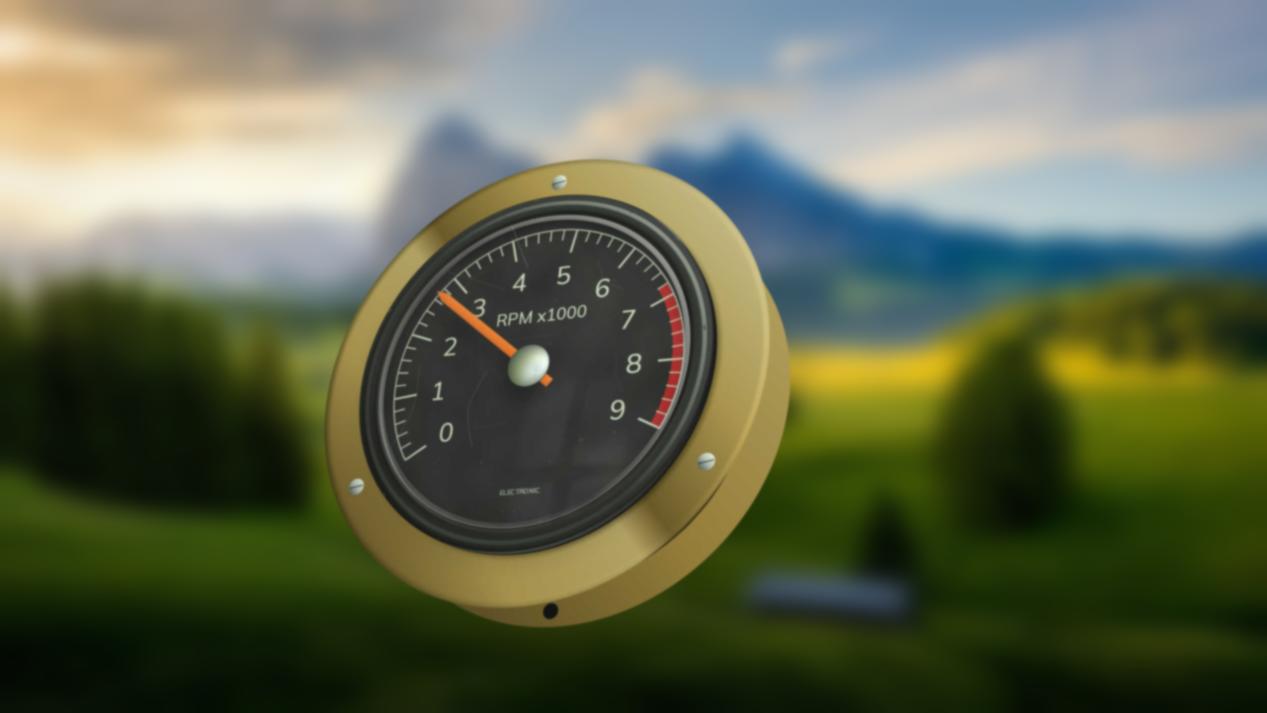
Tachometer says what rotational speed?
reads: 2700 rpm
